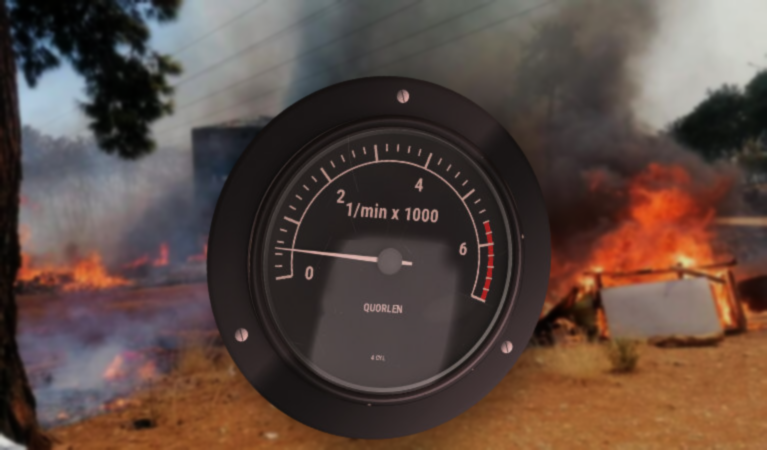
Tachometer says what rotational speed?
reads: 500 rpm
